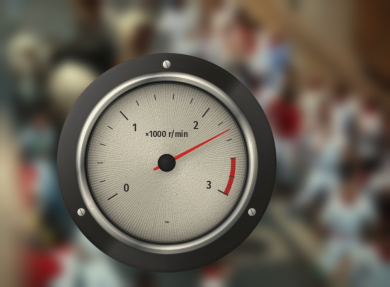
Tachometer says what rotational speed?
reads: 2300 rpm
